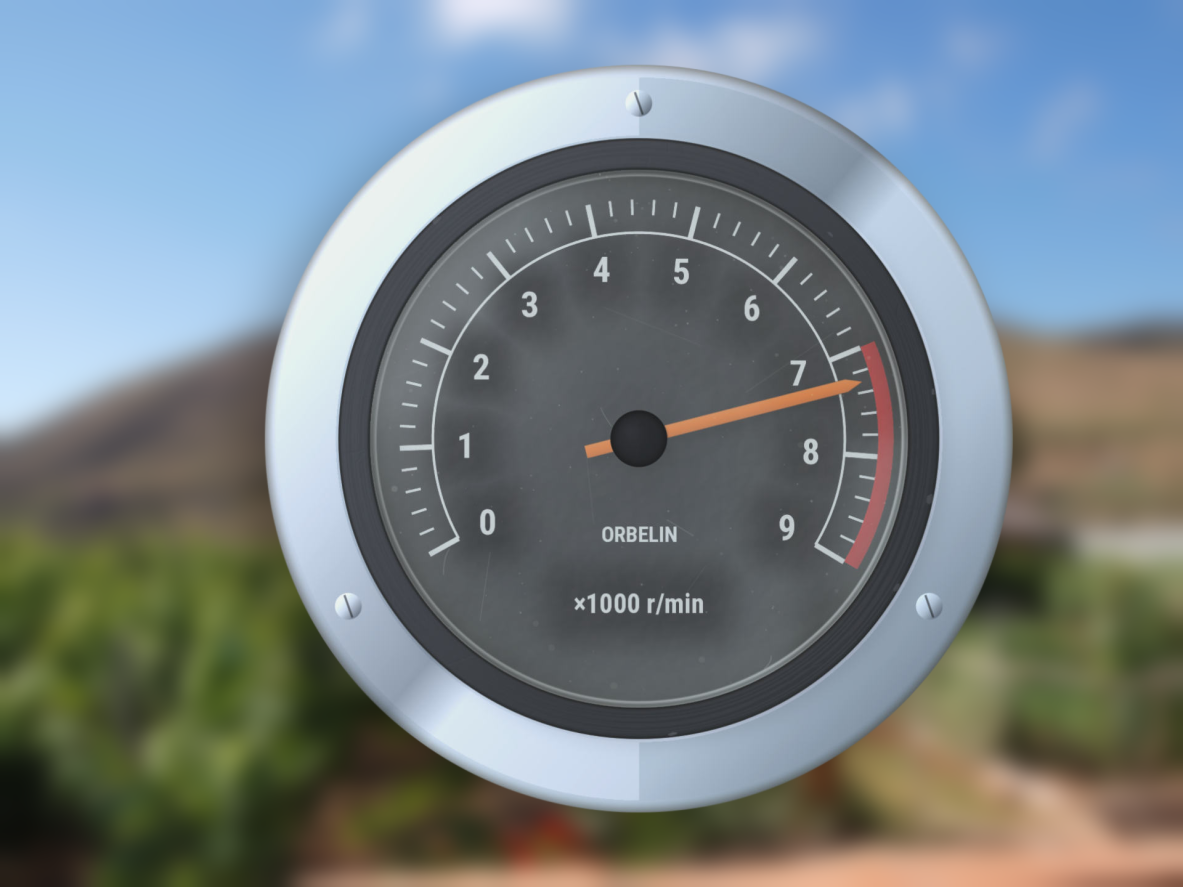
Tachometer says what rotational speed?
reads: 7300 rpm
